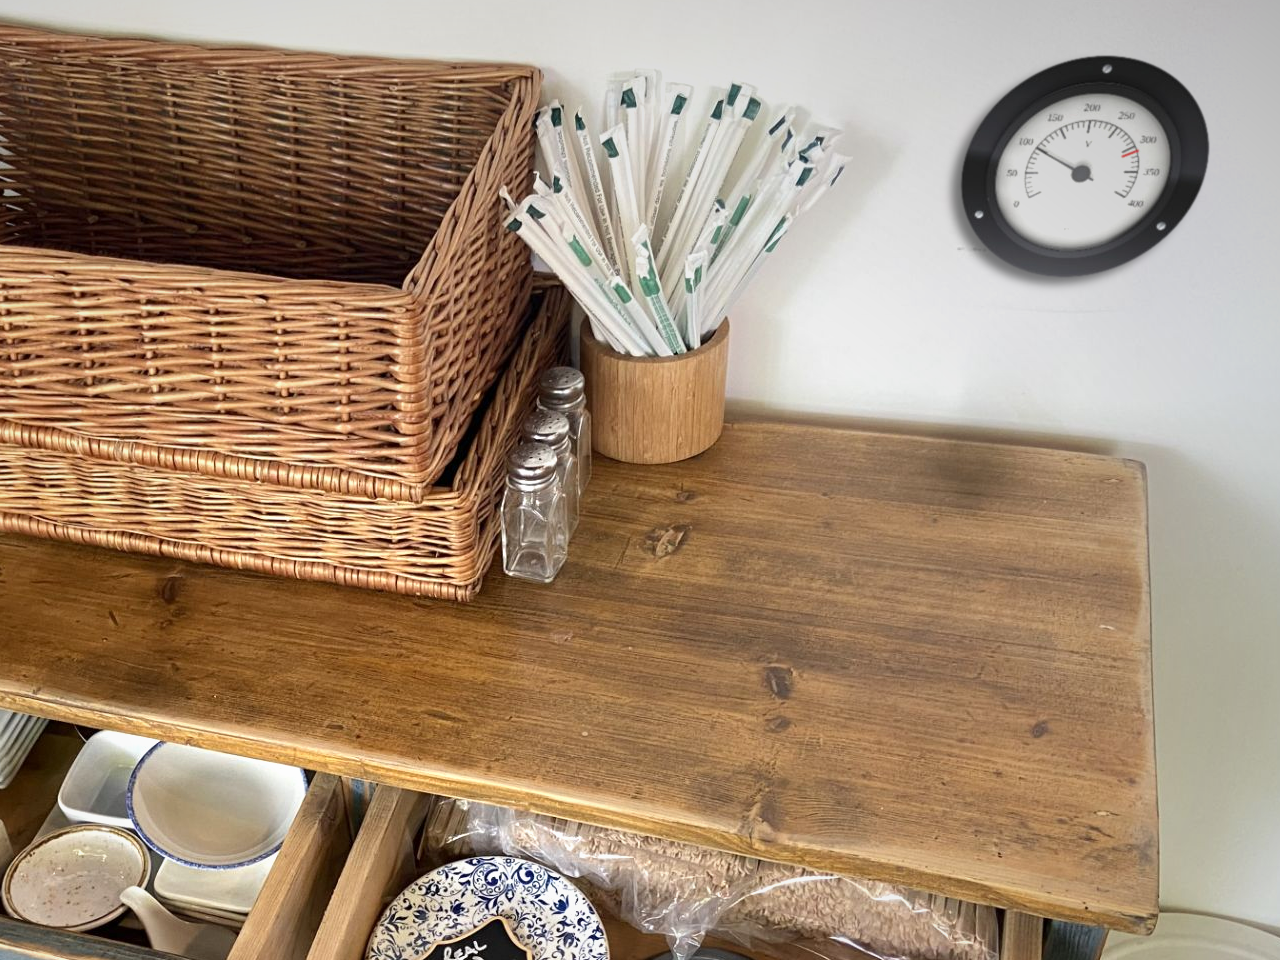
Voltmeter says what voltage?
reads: 100 V
